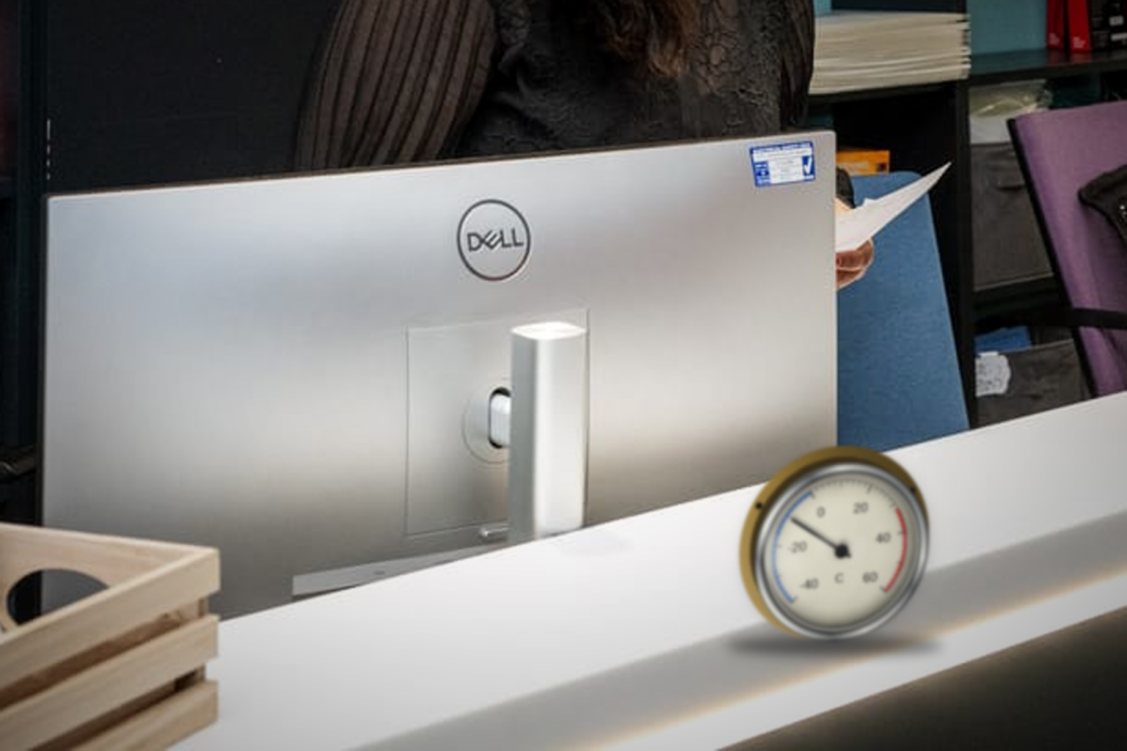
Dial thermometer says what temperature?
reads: -10 °C
